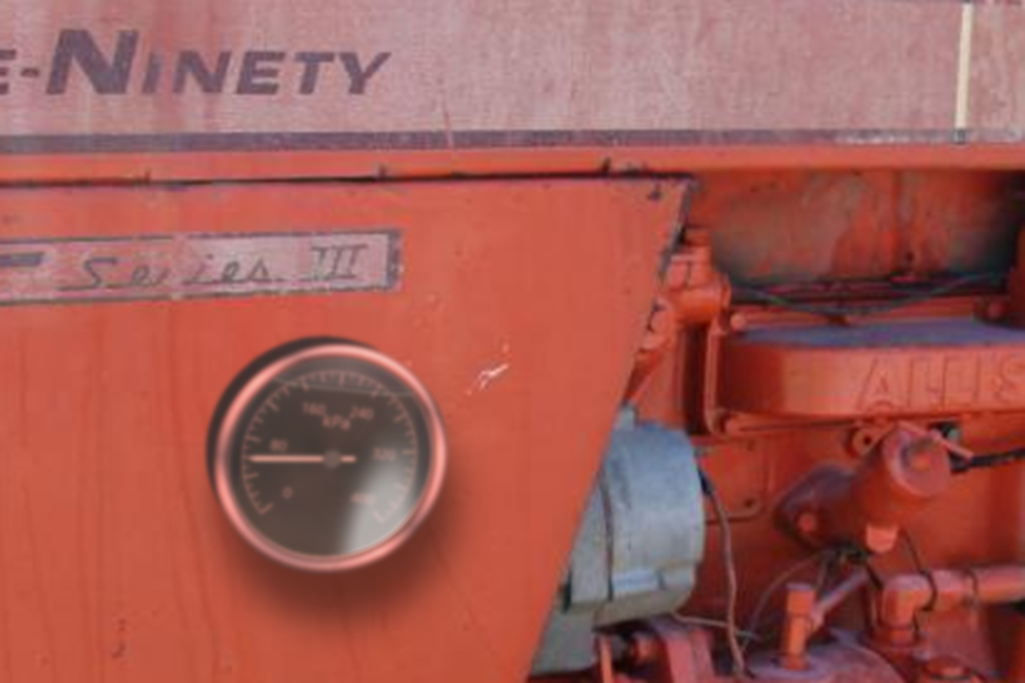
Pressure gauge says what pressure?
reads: 60 kPa
